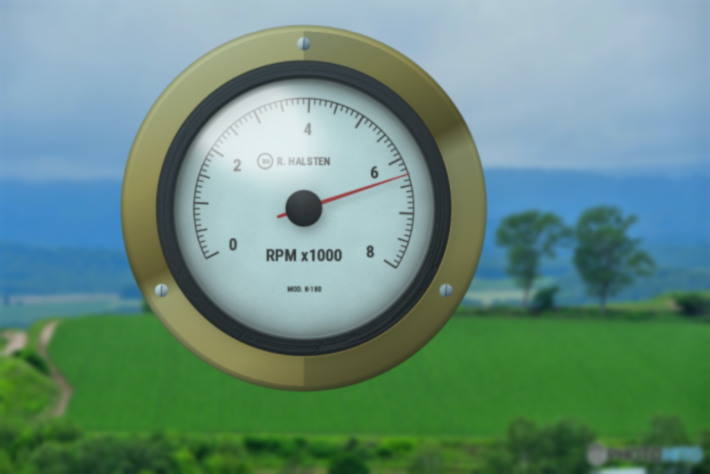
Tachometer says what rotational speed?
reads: 6300 rpm
